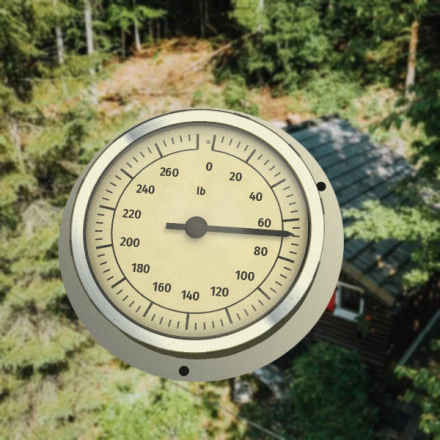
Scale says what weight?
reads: 68 lb
